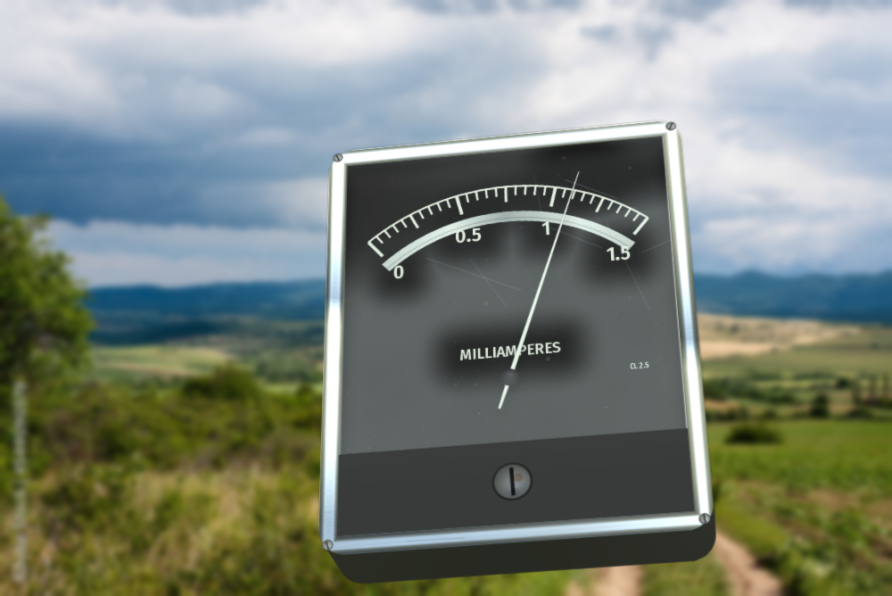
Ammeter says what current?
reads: 1.1 mA
